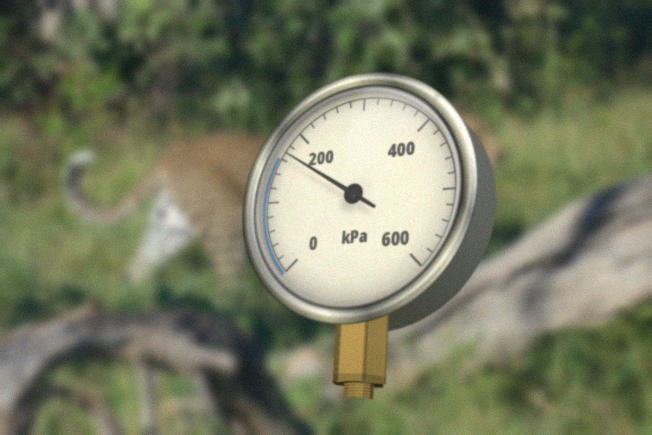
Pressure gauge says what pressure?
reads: 170 kPa
